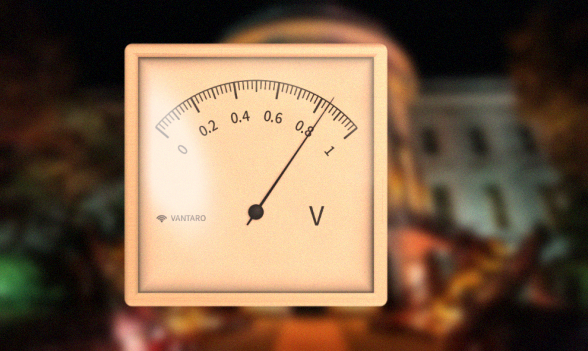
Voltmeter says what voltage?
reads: 0.84 V
